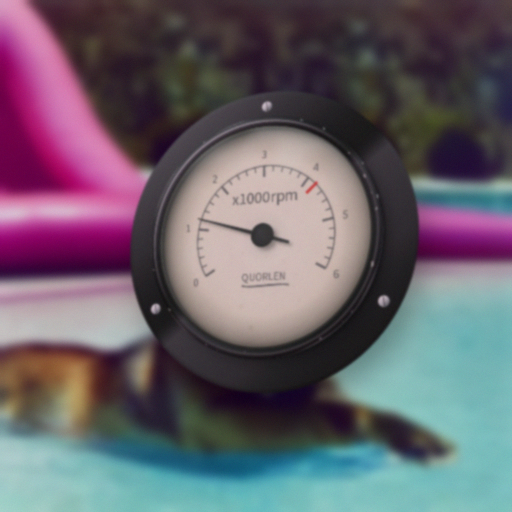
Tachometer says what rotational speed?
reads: 1200 rpm
